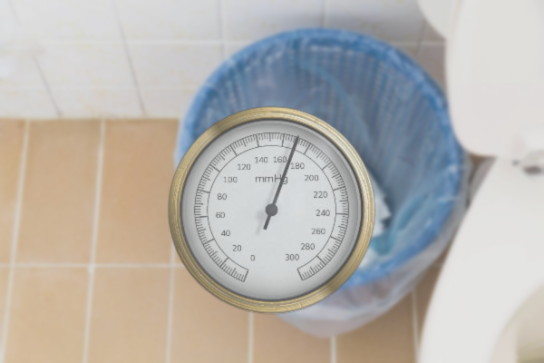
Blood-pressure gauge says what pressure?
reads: 170 mmHg
